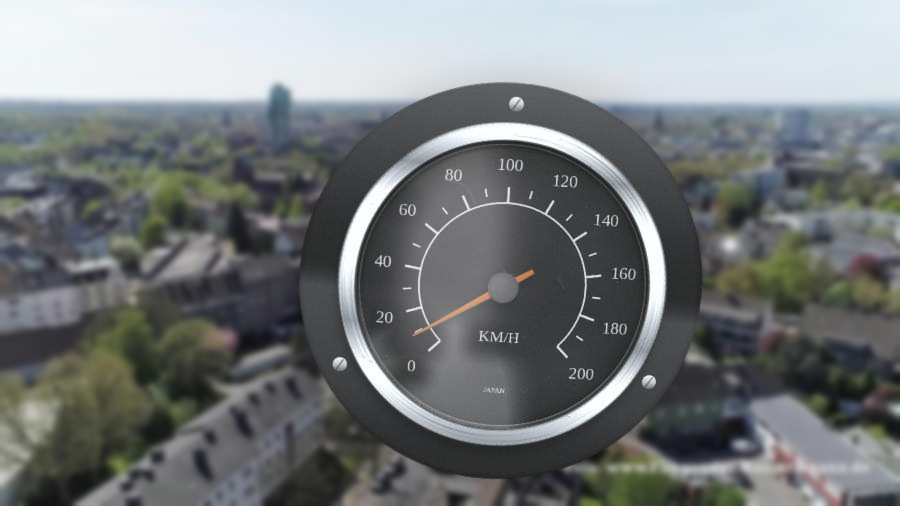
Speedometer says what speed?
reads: 10 km/h
